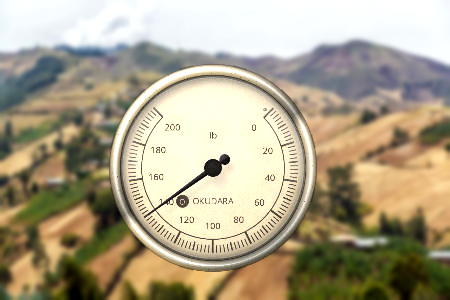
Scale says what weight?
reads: 140 lb
